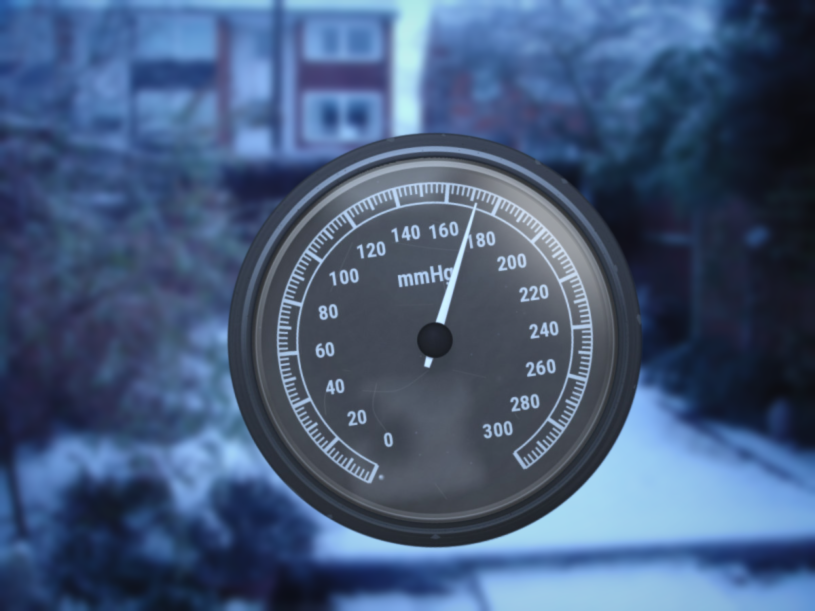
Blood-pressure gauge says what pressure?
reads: 172 mmHg
